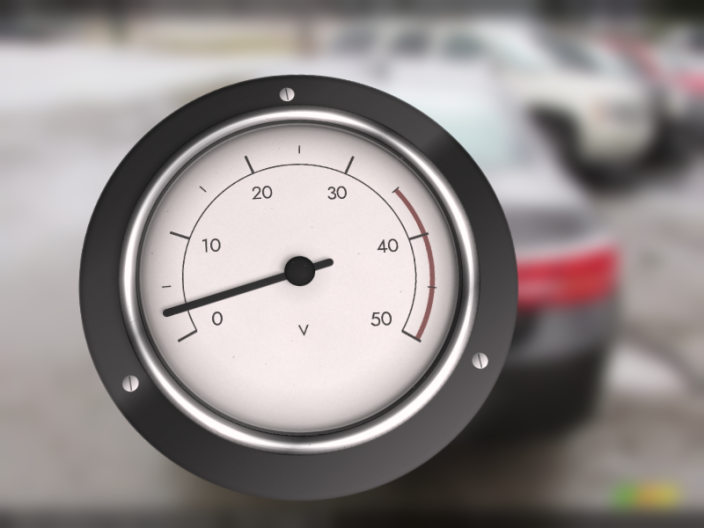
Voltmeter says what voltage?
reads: 2.5 V
